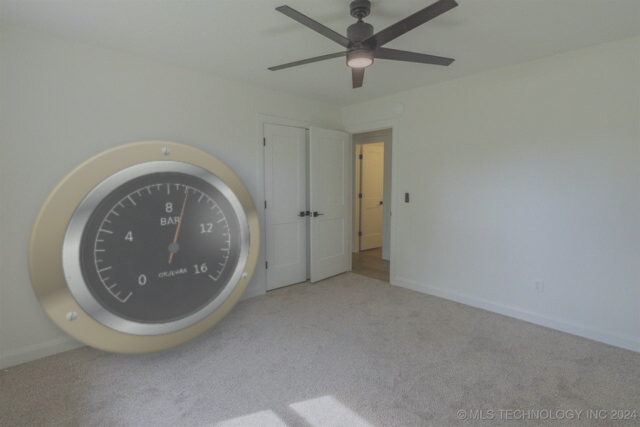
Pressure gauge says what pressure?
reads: 9 bar
